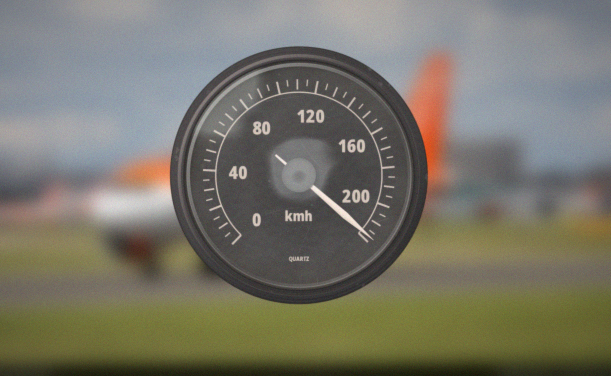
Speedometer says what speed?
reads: 217.5 km/h
